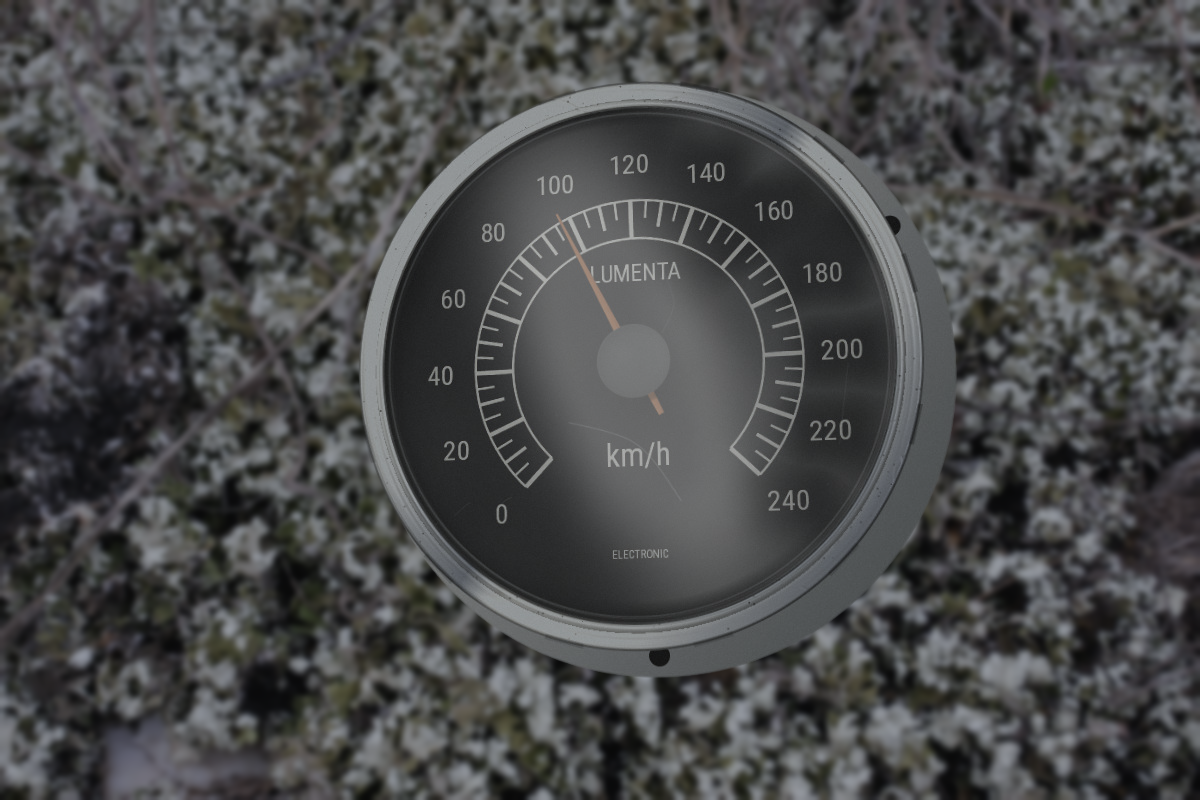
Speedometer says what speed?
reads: 97.5 km/h
